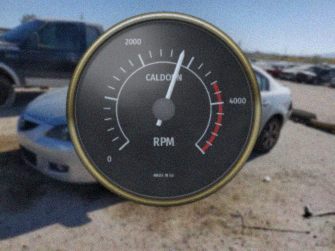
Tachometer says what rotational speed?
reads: 2800 rpm
